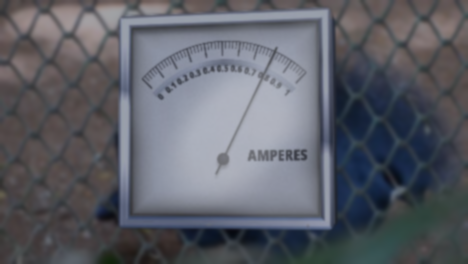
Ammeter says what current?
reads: 0.8 A
